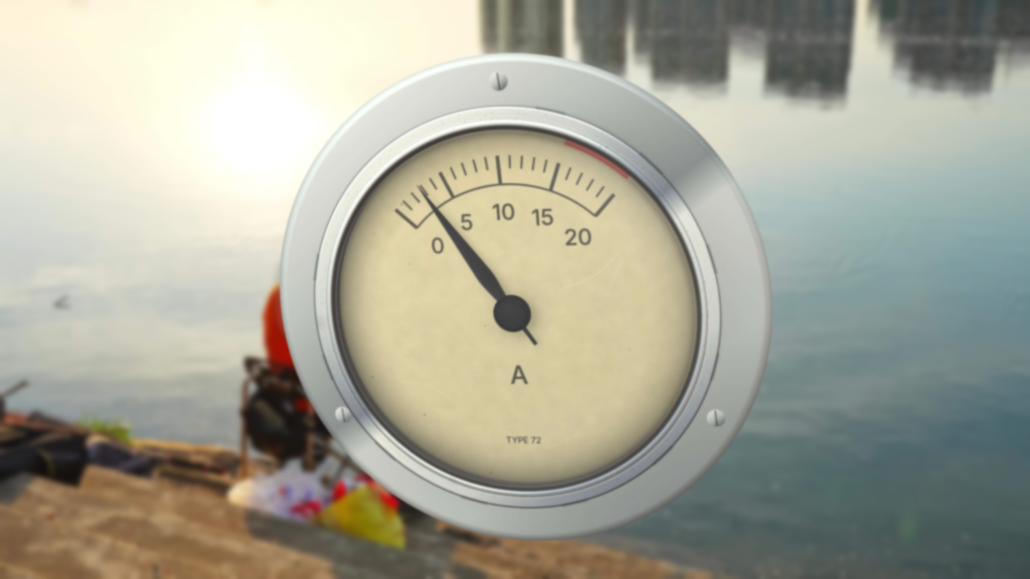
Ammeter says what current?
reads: 3 A
